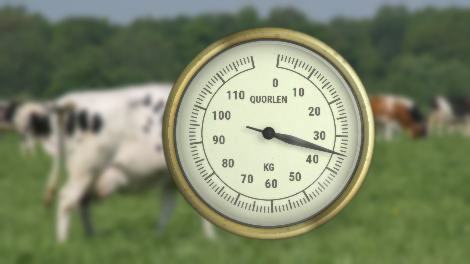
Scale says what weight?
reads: 35 kg
